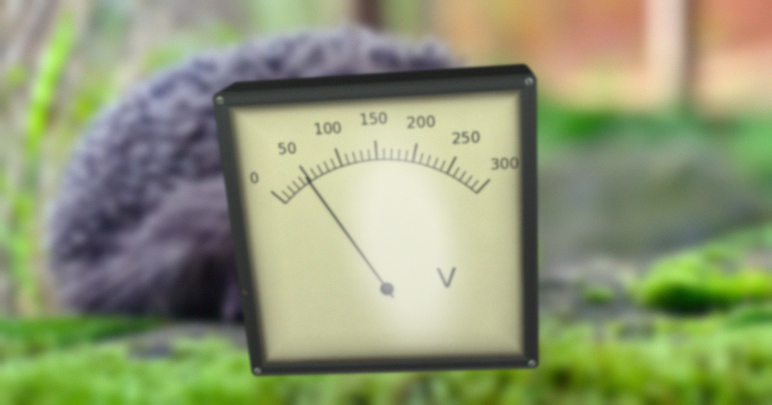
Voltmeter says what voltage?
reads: 50 V
